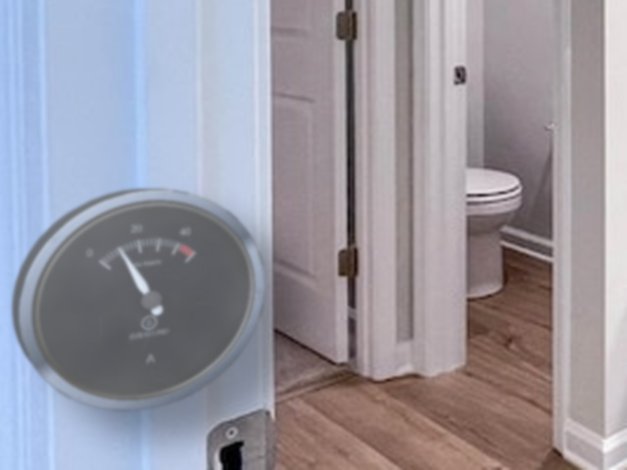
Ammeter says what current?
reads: 10 A
